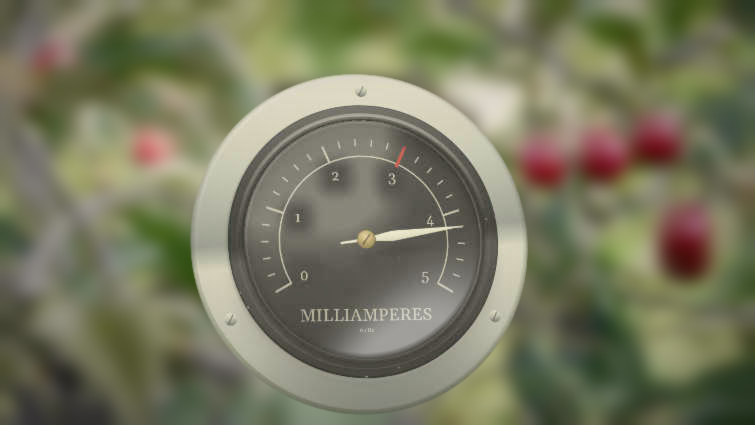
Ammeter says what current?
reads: 4.2 mA
